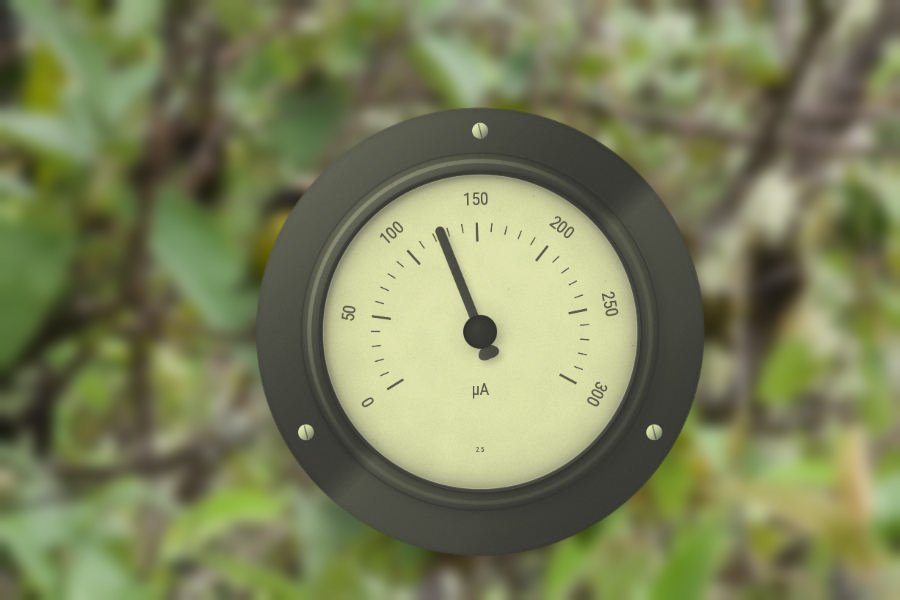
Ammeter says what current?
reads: 125 µA
